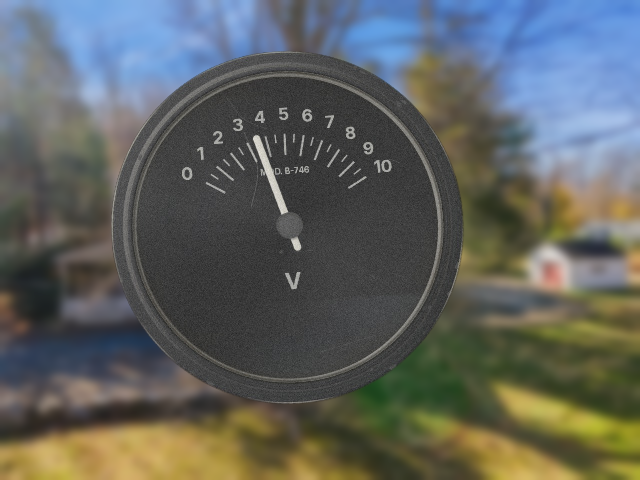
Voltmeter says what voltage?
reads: 3.5 V
